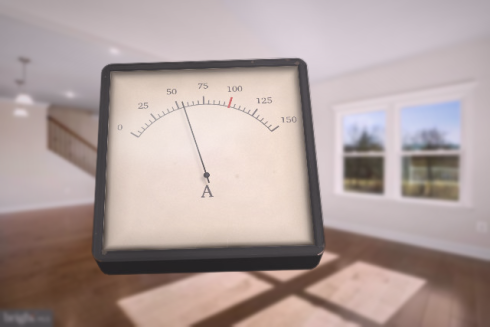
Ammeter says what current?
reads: 55 A
